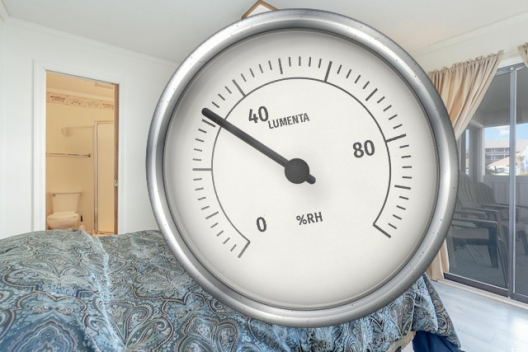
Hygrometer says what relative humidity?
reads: 32 %
